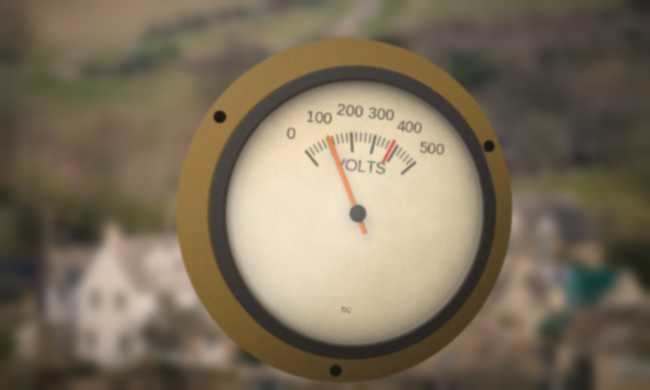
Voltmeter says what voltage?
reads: 100 V
